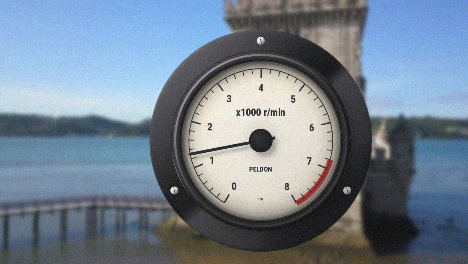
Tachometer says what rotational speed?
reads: 1300 rpm
